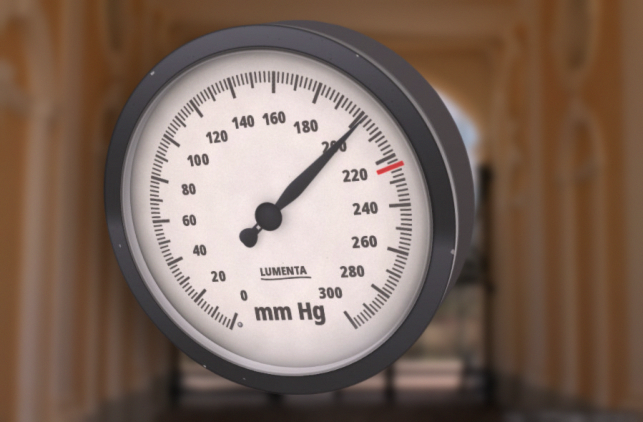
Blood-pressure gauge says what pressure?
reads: 202 mmHg
